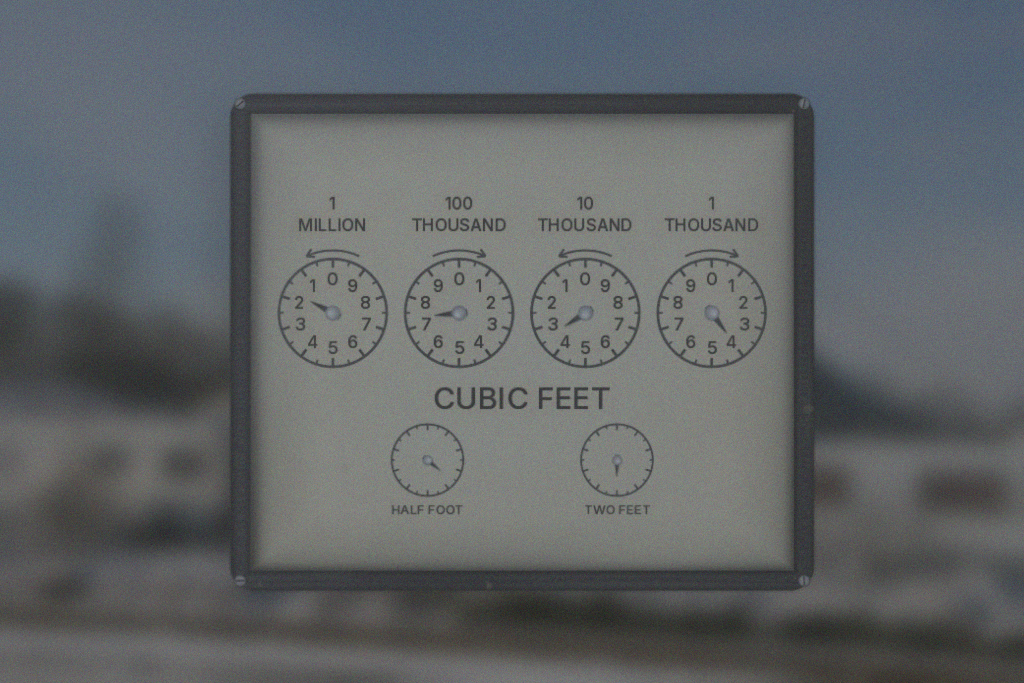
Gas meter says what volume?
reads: 173400 ft³
